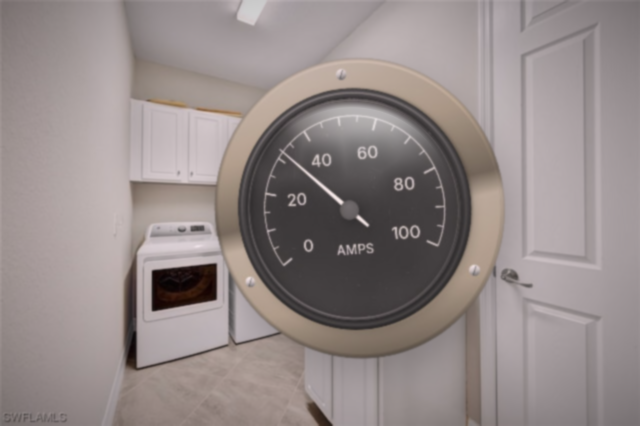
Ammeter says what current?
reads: 32.5 A
